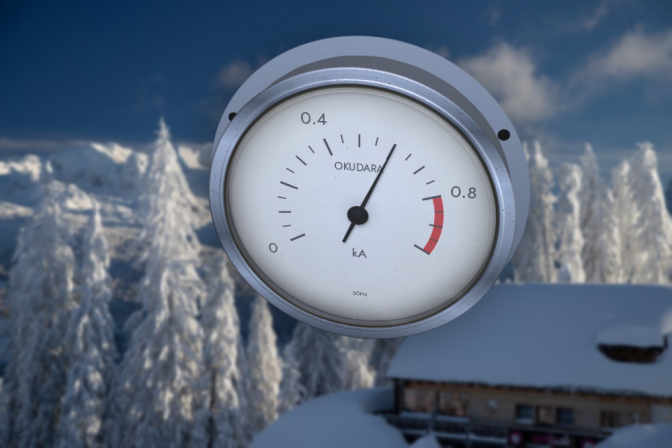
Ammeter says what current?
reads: 0.6 kA
